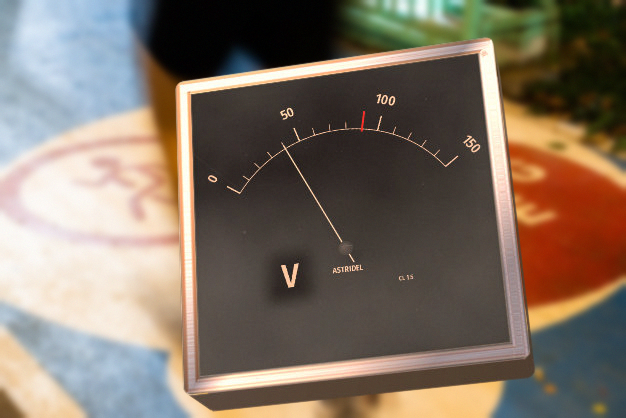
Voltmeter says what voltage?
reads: 40 V
